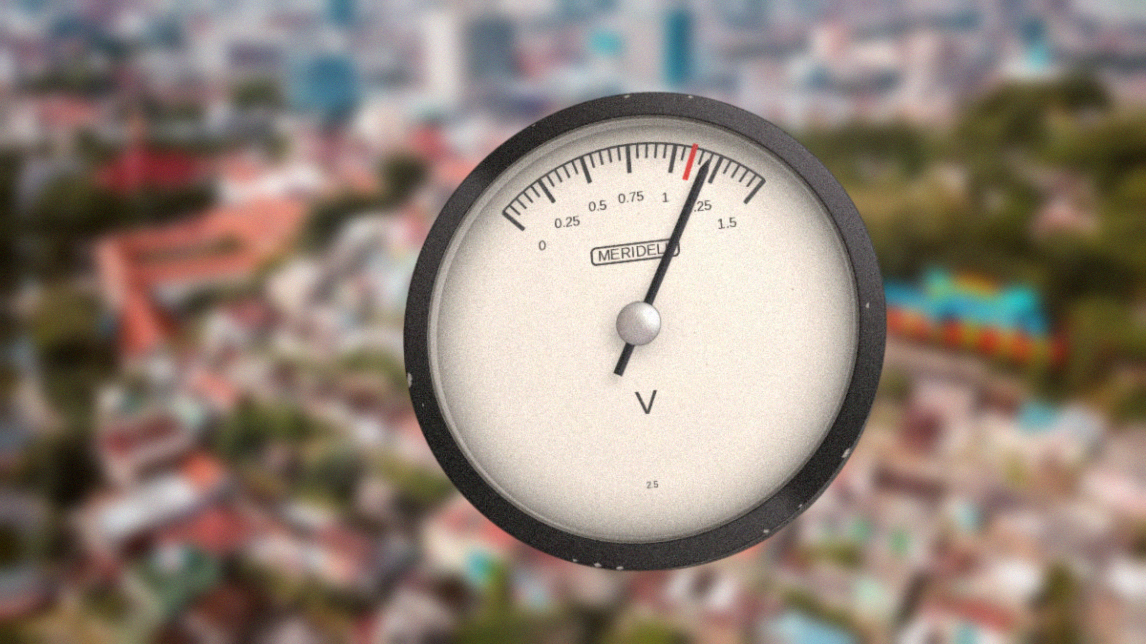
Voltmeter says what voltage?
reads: 1.2 V
